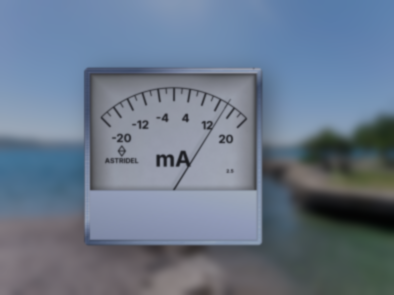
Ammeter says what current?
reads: 14 mA
